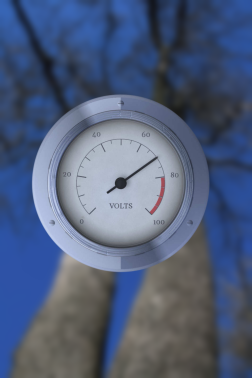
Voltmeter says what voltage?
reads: 70 V
